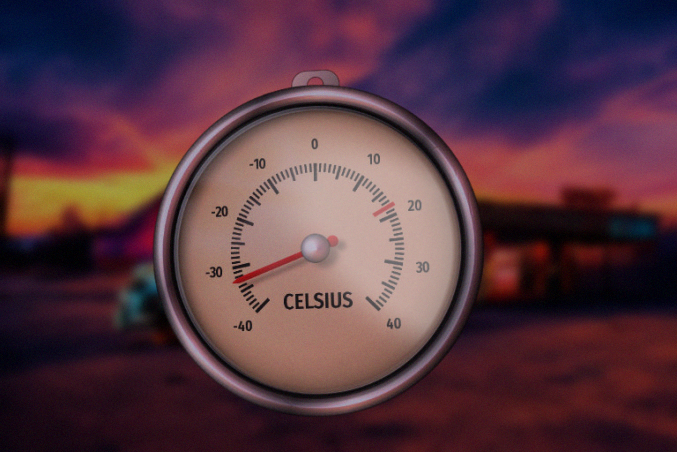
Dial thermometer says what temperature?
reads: -33 °C
